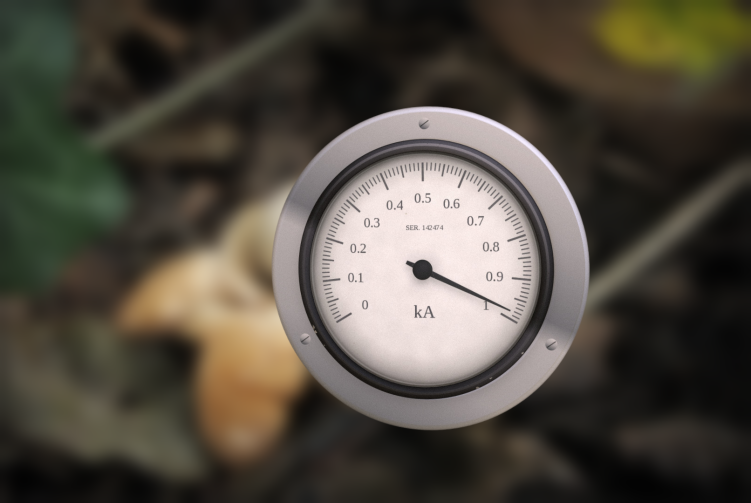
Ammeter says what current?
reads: 0.98 kA
